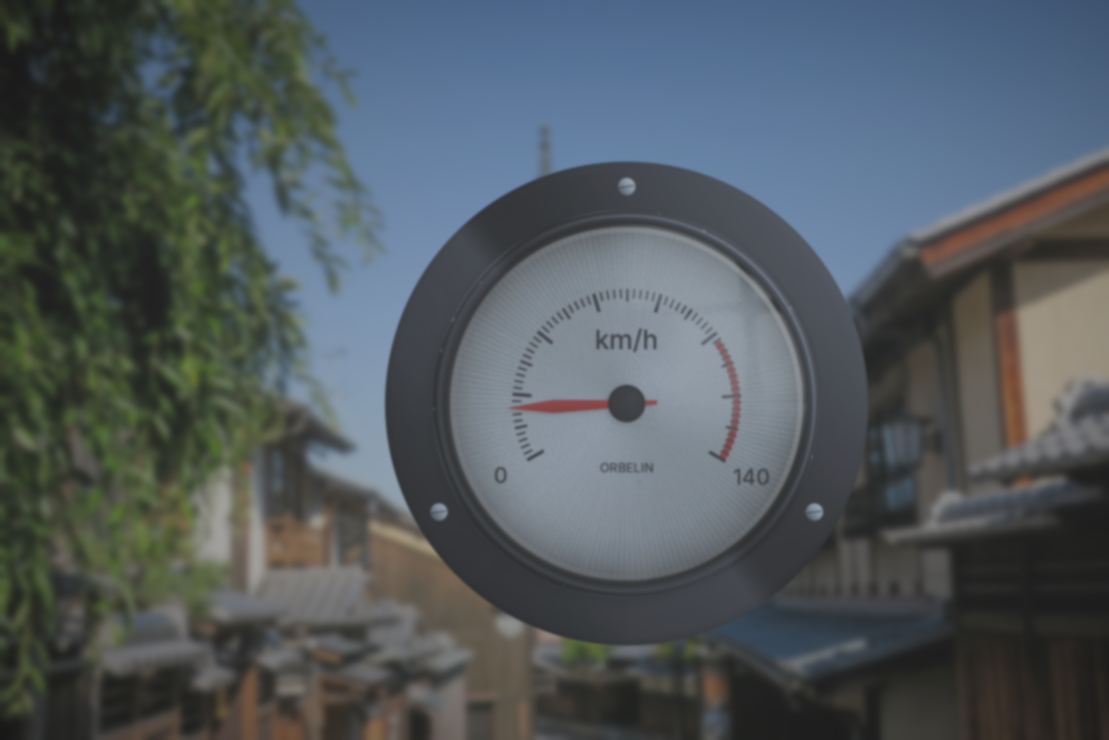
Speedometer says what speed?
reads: 16 km/h
